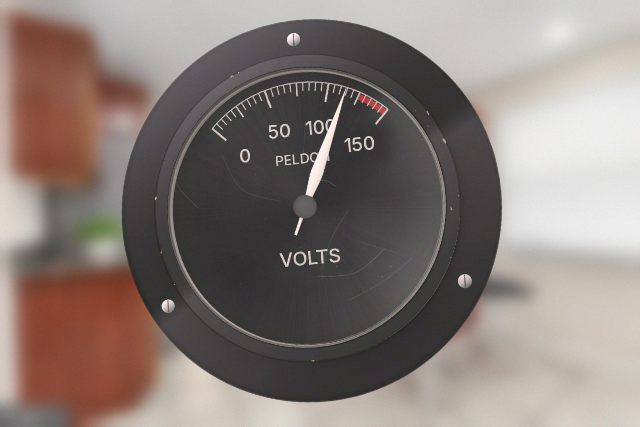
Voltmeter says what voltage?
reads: 115 V
